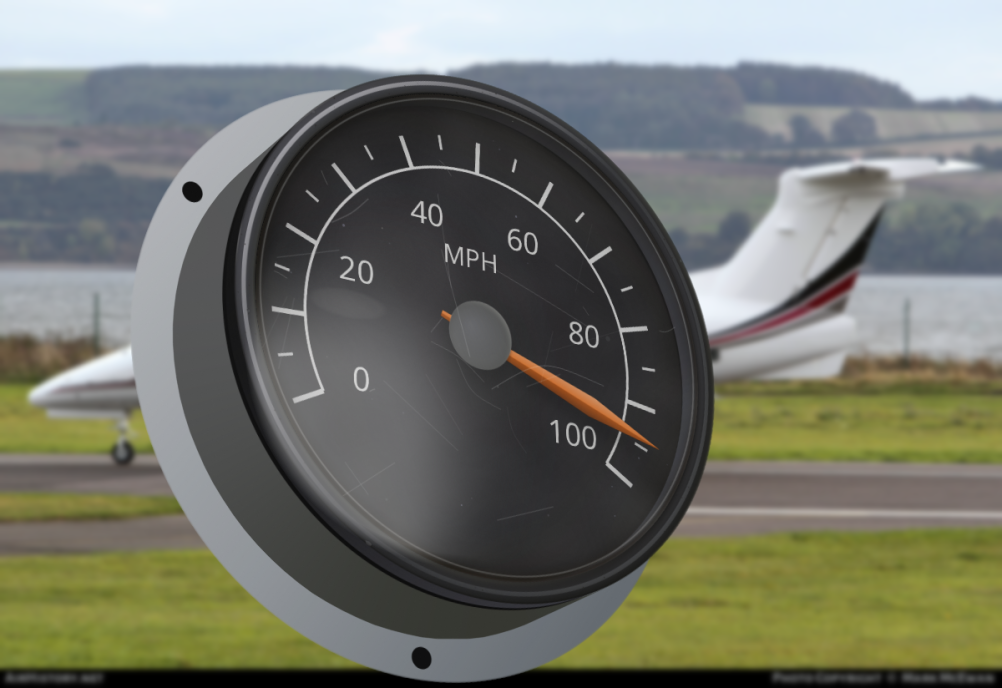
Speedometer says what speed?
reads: 95 mph
